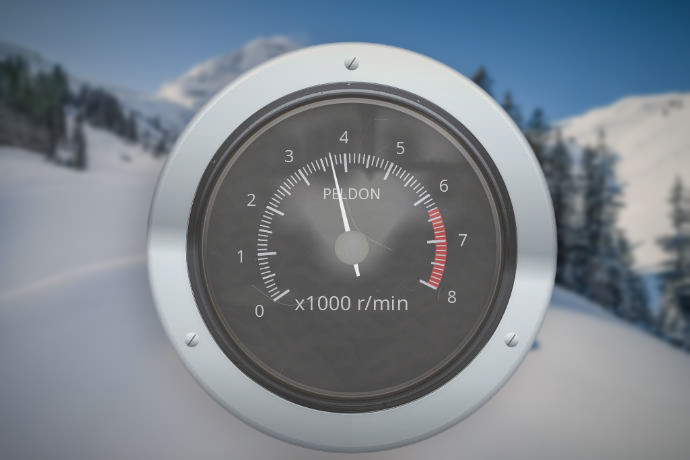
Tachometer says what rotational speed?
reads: 3700 rpm
